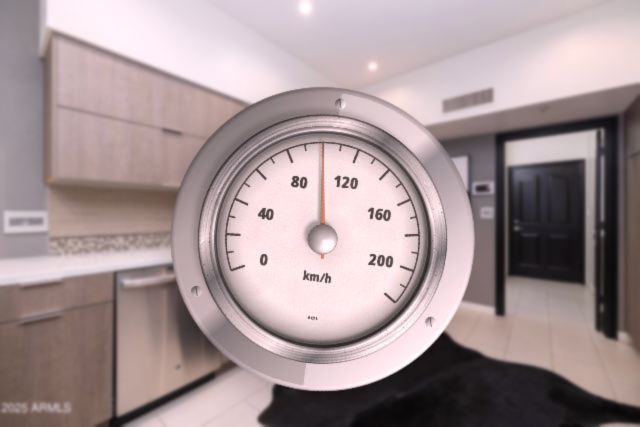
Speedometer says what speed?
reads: 100 km/h
